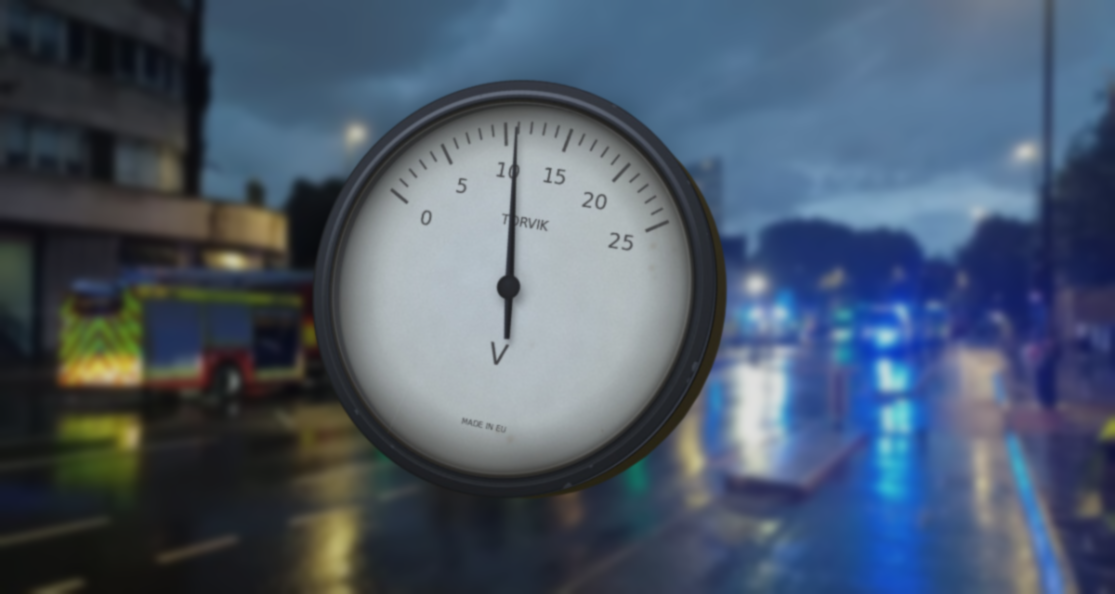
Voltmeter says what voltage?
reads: 11 V
